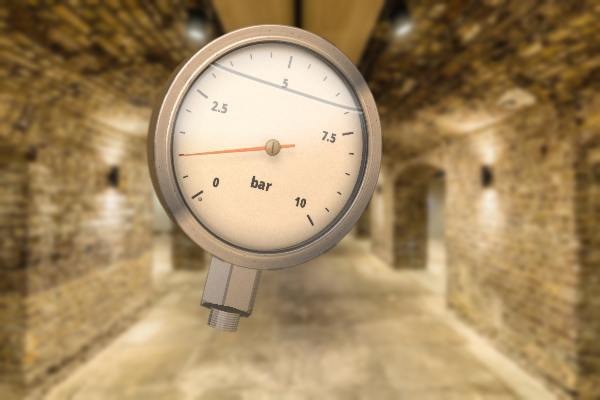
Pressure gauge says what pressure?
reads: 1 bar
